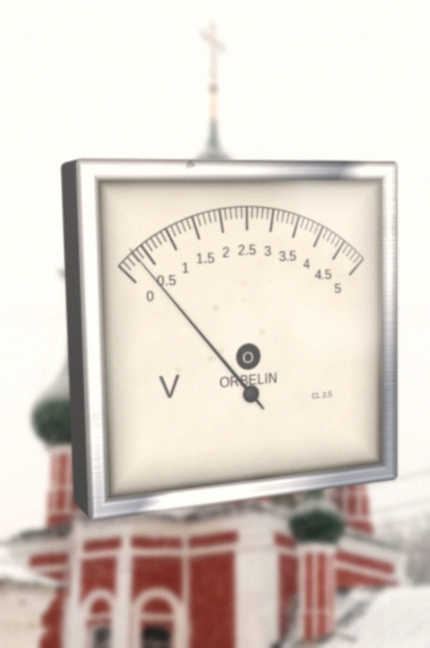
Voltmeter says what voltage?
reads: 0.3 V
